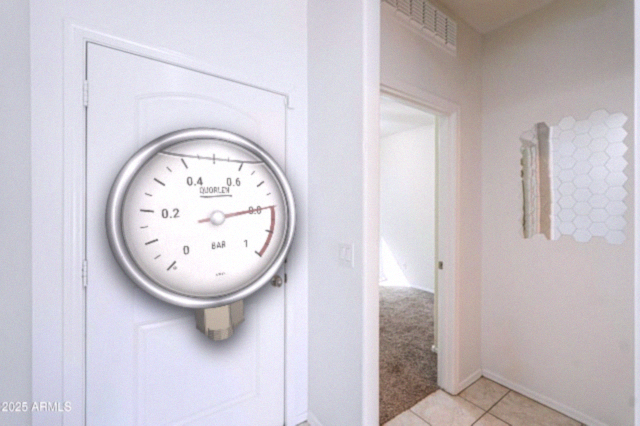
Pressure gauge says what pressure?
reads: 0.8 bar
